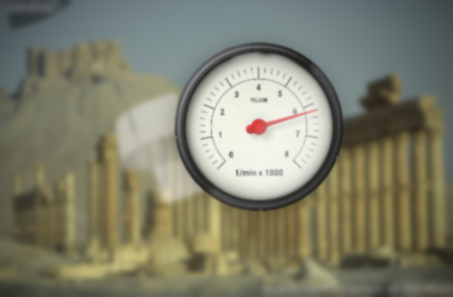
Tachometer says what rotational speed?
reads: 6200 rpm
